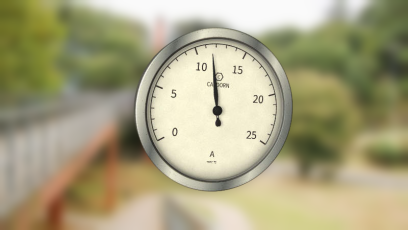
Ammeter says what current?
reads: 11.5 A
